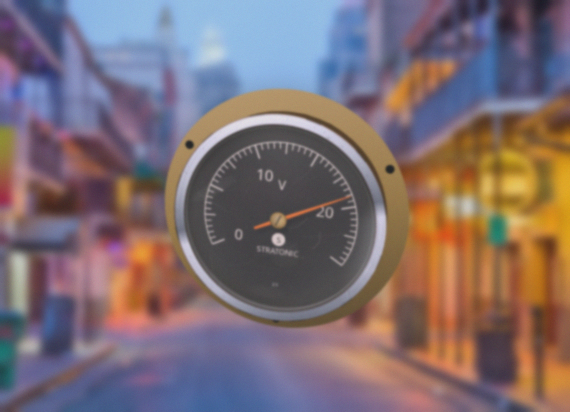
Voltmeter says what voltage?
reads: 19 V
